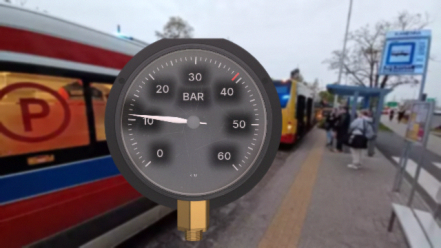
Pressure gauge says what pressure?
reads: 11 bar
